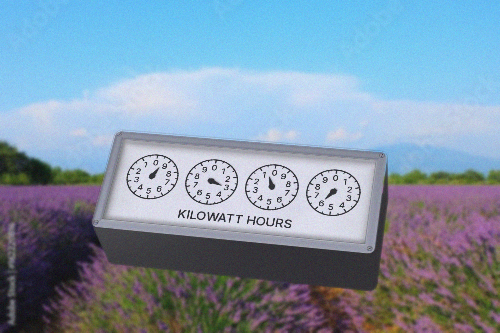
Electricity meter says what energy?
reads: 9306 kWh
